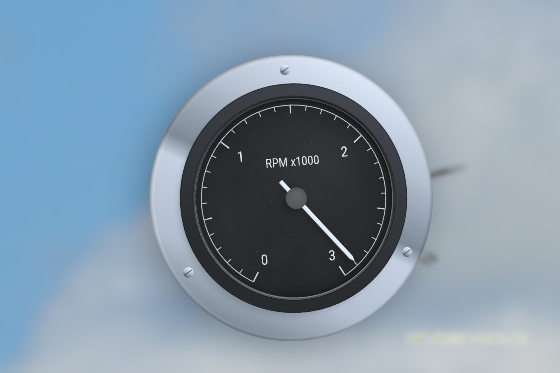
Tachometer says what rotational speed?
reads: 2900 rpm
